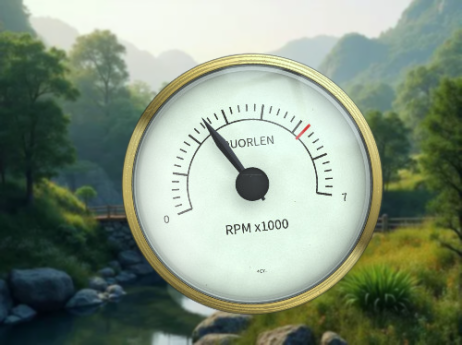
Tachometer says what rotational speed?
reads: 2500 rpm
